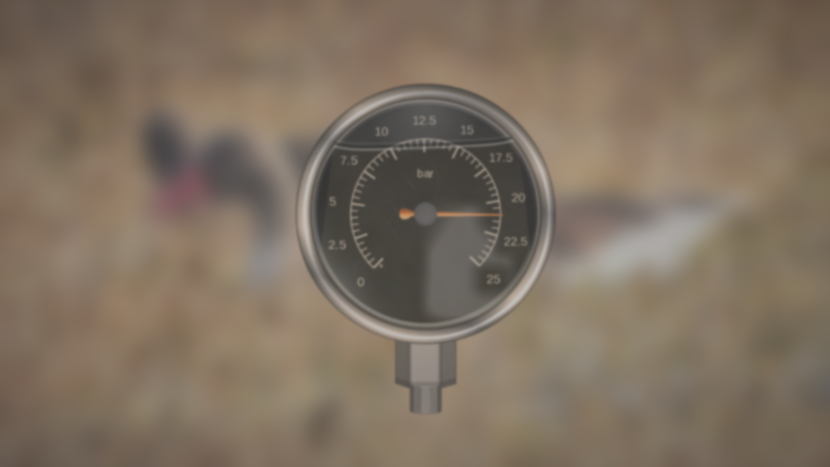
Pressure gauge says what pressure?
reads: 21 bar
